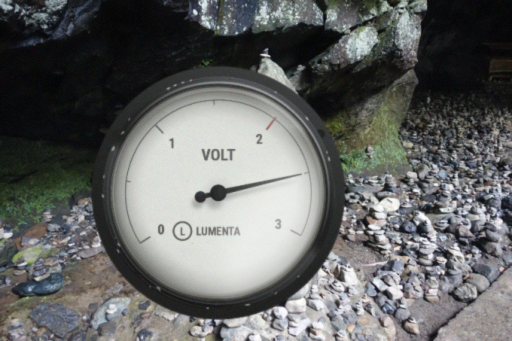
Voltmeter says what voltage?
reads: 2.5 V
